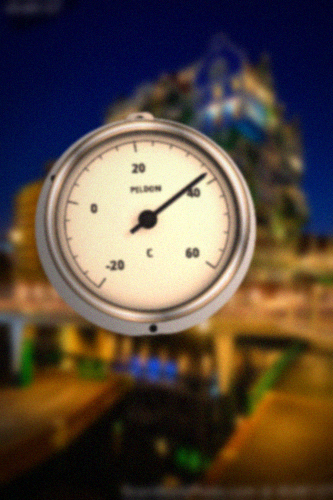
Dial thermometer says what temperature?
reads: 38 °C
